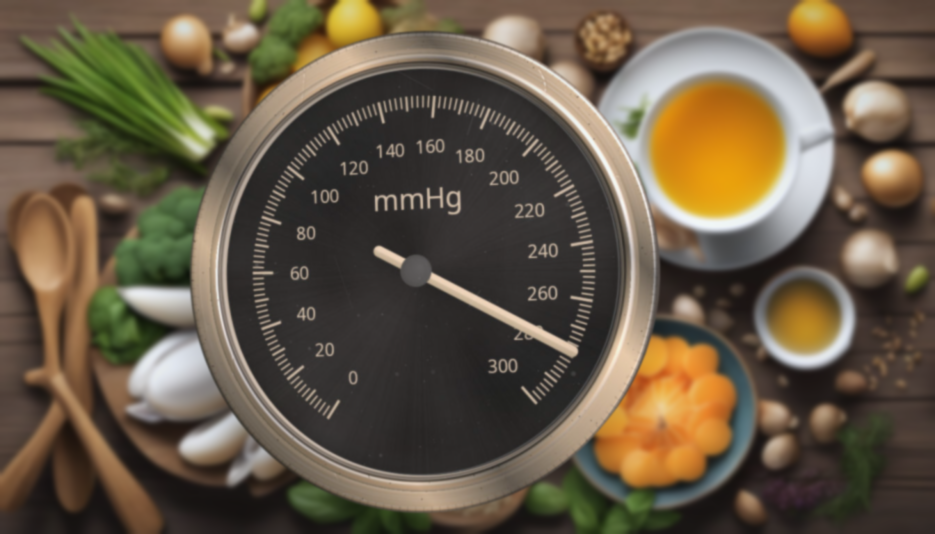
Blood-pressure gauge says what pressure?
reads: 278 mmHg
